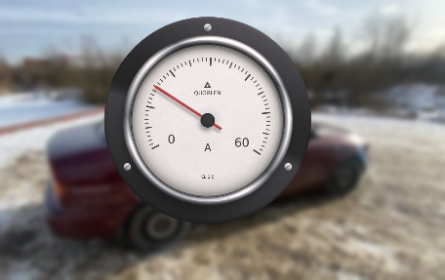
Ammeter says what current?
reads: 15 A
